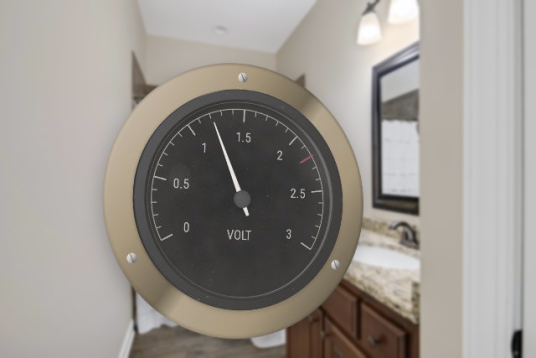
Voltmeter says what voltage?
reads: 1.2 V
